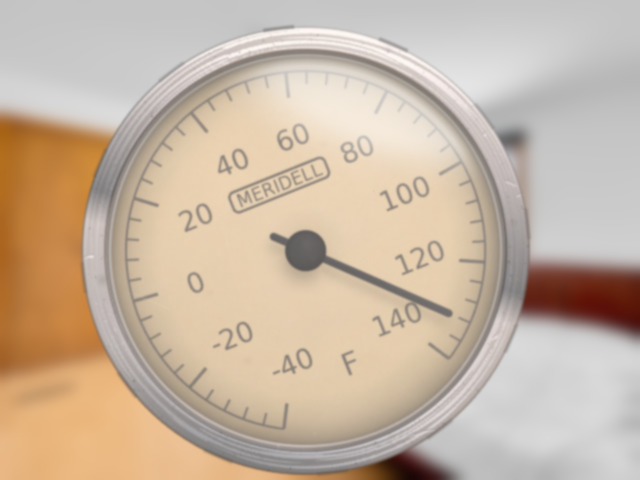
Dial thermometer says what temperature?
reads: 132 °F
